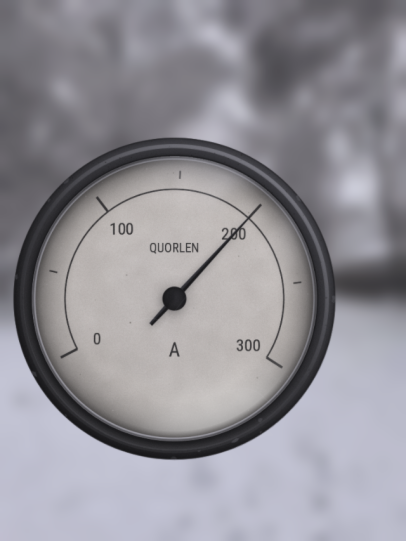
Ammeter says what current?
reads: 200 A
